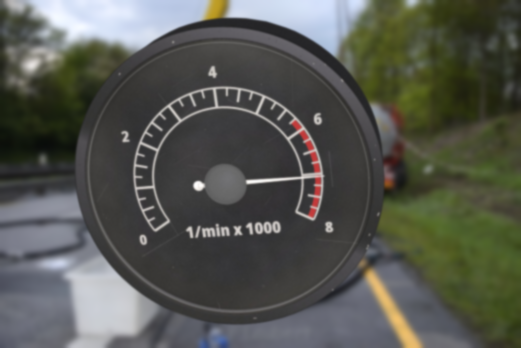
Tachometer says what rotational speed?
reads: 7000 rpm
